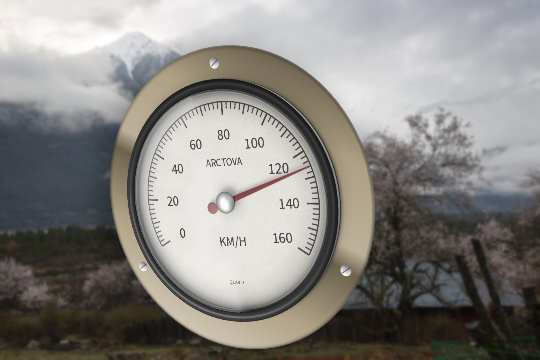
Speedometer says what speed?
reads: 126 km/h
